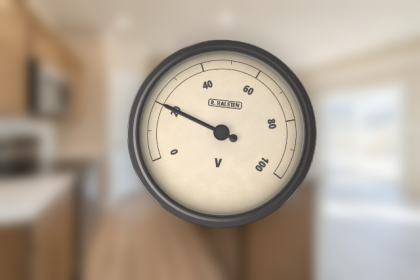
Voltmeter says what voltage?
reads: 20 V
